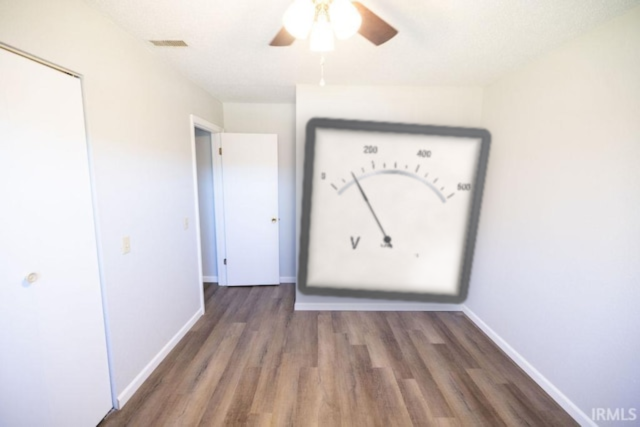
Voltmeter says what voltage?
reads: 100 V
